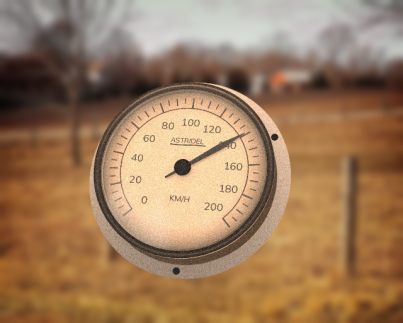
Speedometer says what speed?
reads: 140 km/h
